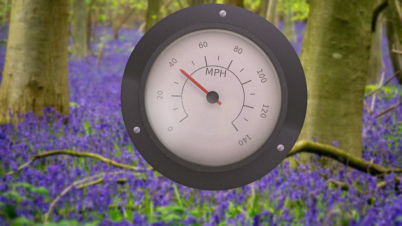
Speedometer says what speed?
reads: 40 mph
